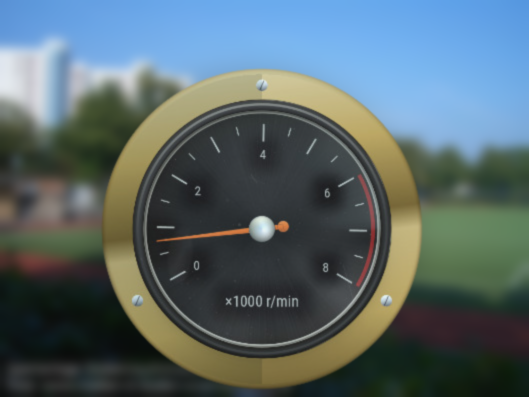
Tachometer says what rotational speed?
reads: 750 rpm
